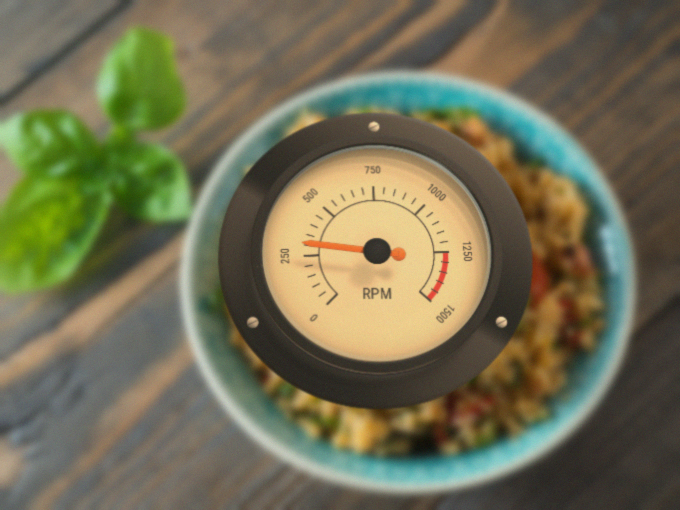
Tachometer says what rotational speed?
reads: 300 rpm
